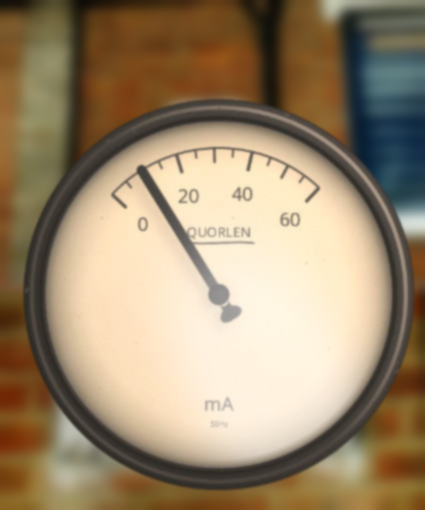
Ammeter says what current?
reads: 10 mA
